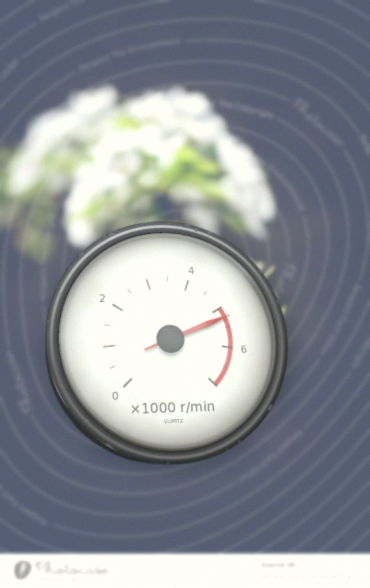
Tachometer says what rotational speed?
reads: 5250 rpm
